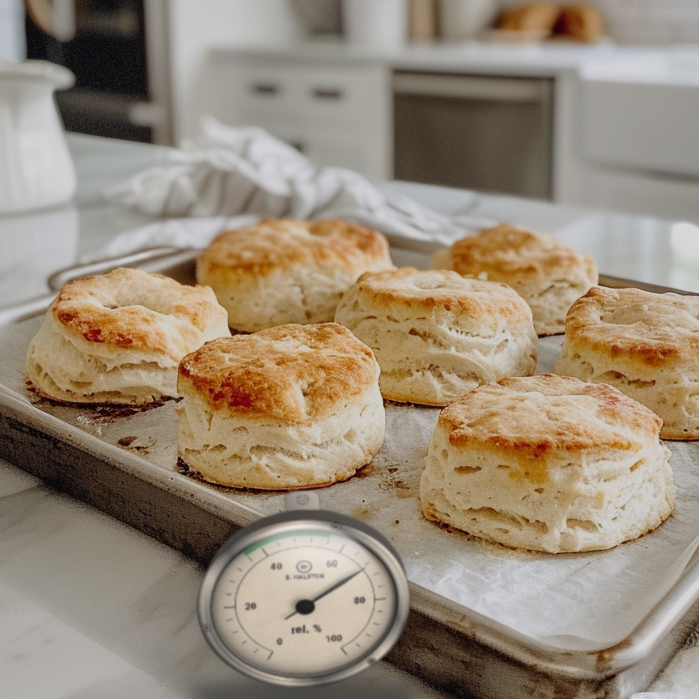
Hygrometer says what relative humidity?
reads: 68 %
